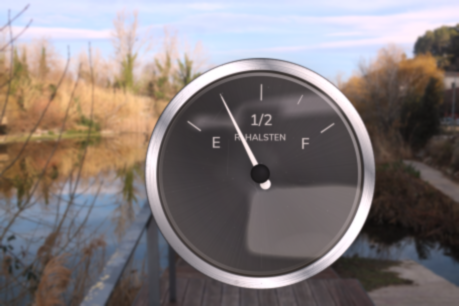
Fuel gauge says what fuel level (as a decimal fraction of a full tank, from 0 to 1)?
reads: 0.25
